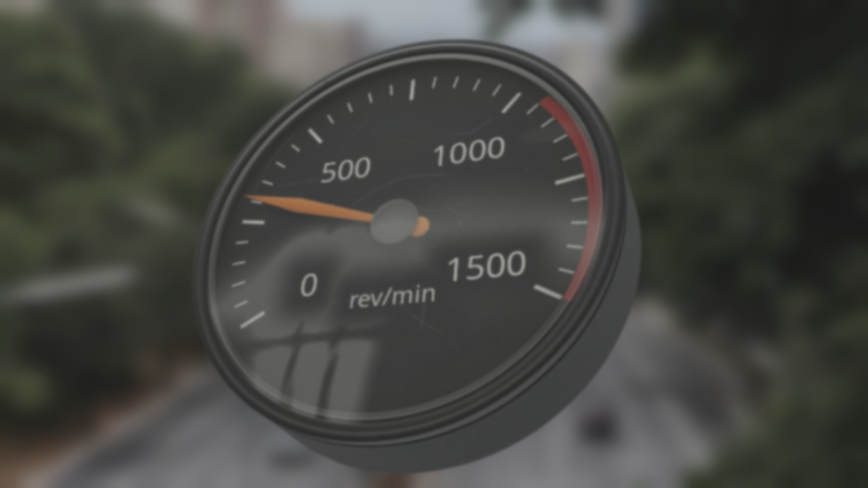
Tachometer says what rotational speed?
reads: 300 rpm
